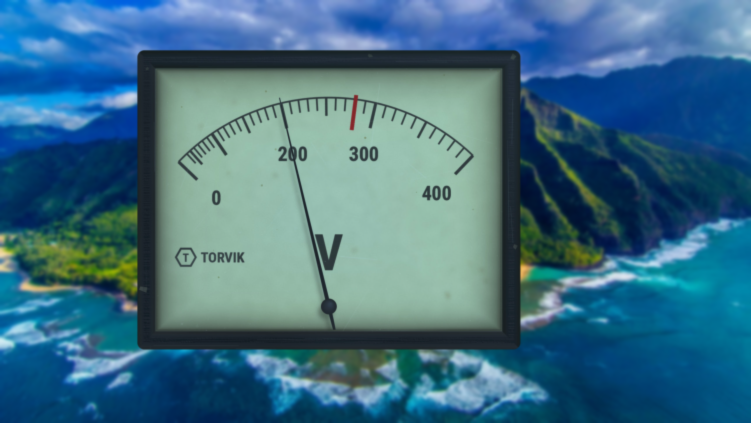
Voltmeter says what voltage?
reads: 200 V
